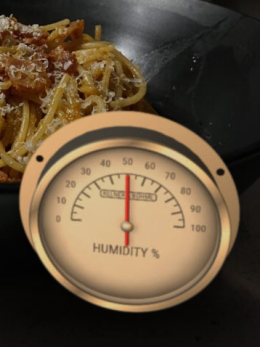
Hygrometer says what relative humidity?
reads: 50 %
